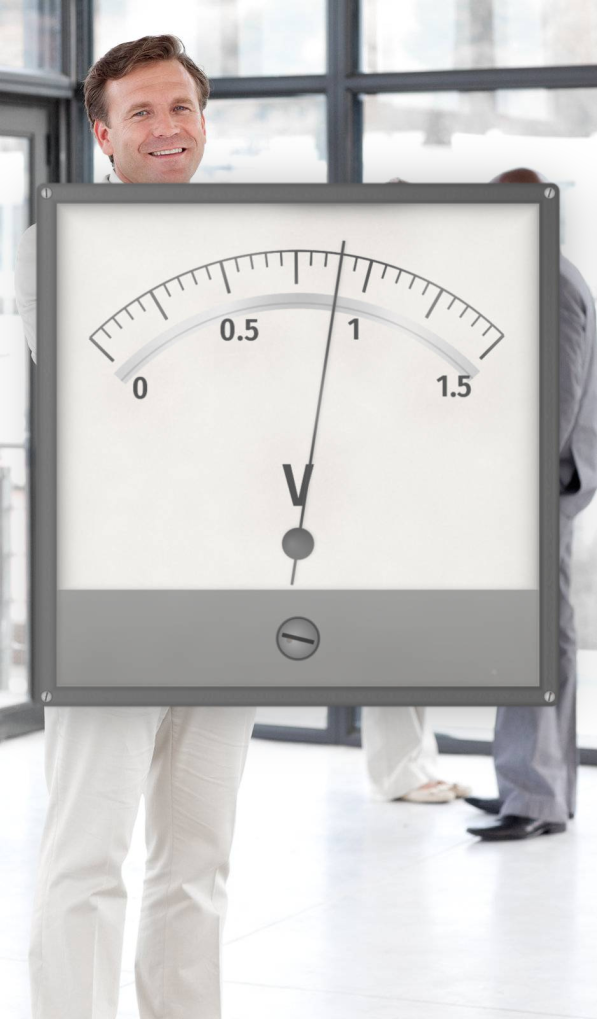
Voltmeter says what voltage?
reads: 0.9 V
